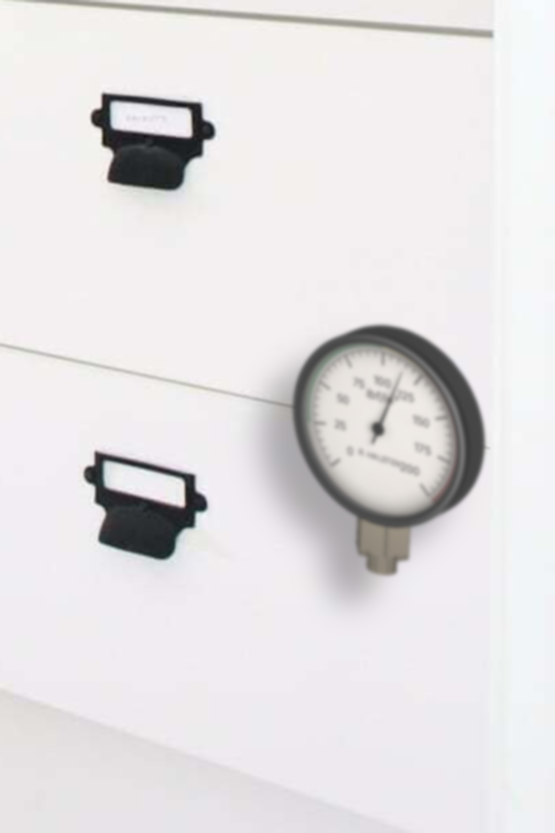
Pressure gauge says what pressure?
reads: 115 psi
